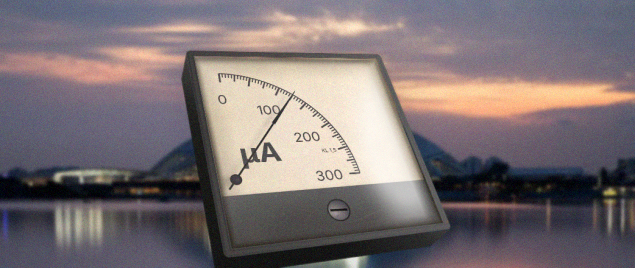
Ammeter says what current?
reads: 125 µA
